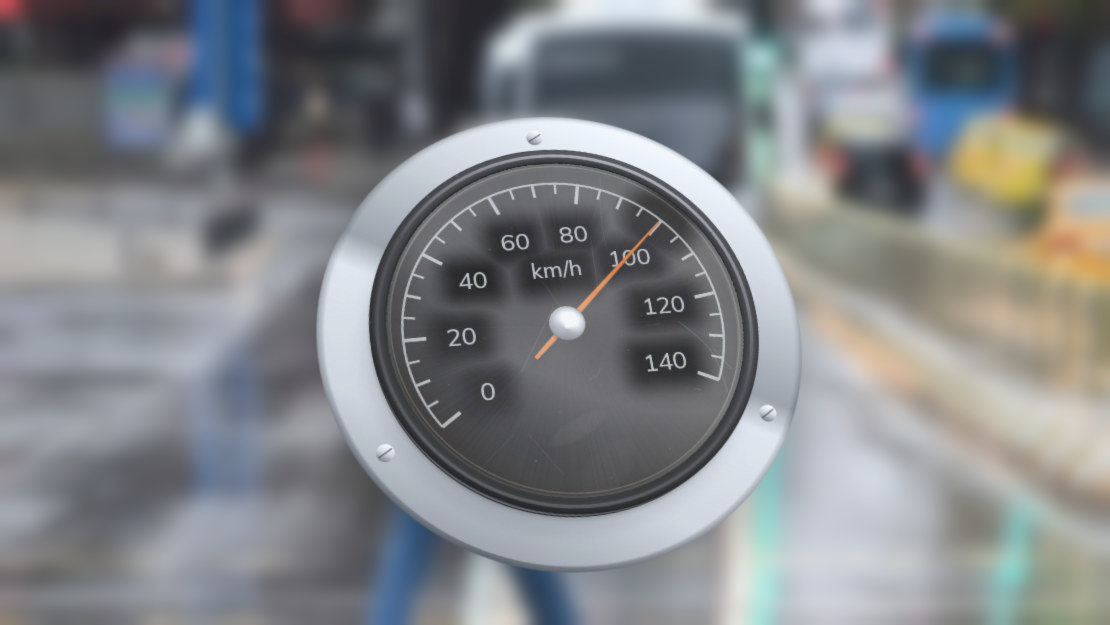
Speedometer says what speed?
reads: 100 km/h
